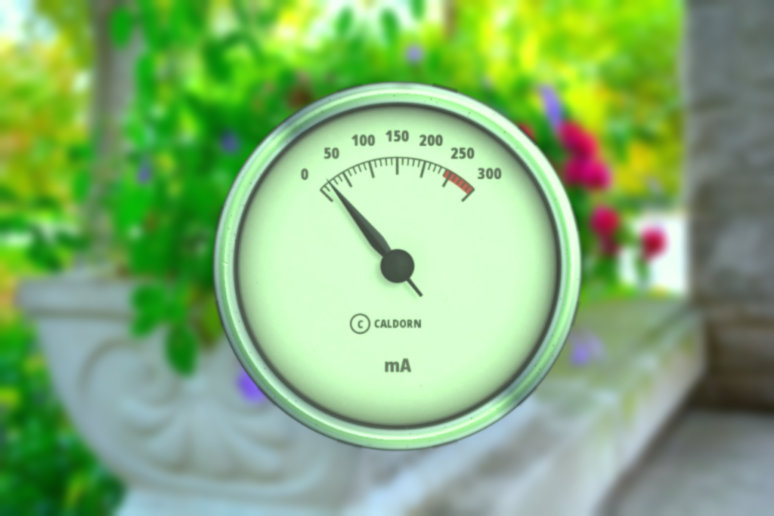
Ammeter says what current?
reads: 20 mA
